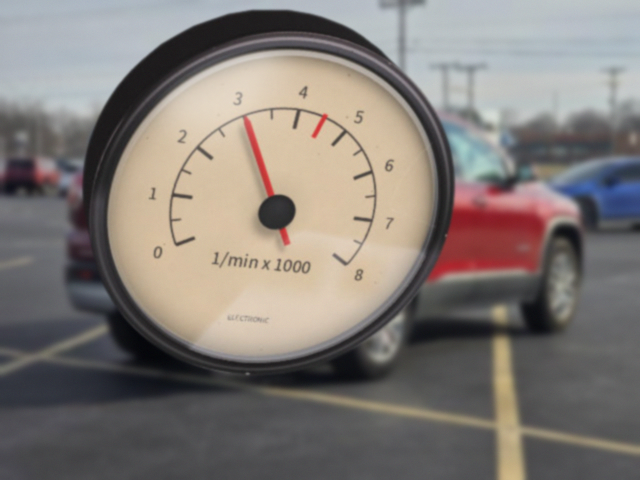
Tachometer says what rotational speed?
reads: 3000 rpm
